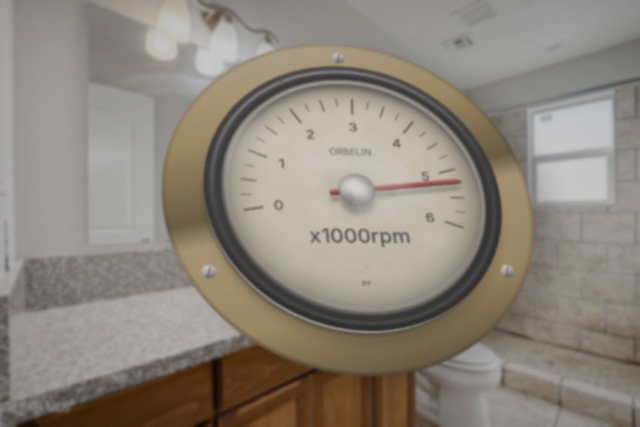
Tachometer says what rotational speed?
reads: 5250 rpm
